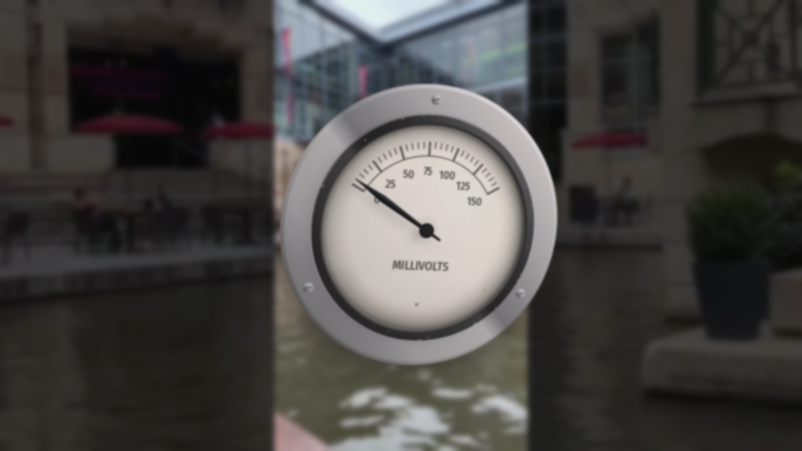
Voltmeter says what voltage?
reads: 5 mV
